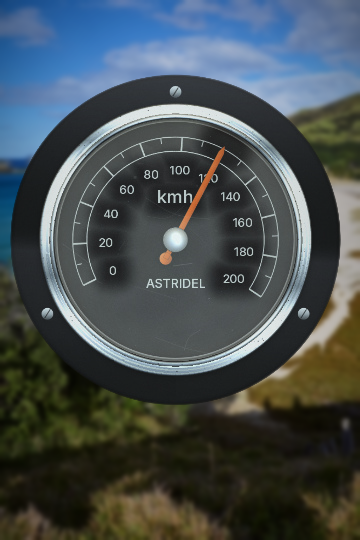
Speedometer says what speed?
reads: 120 km/h
